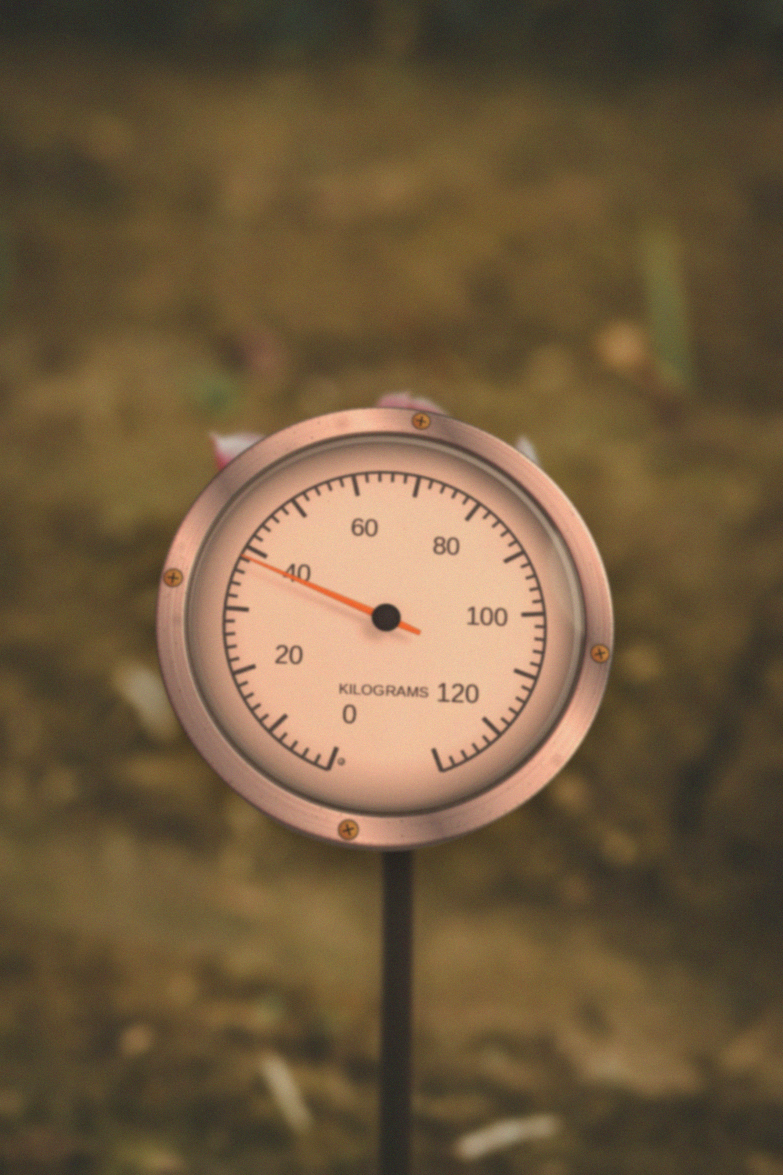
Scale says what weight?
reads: 38 kg
